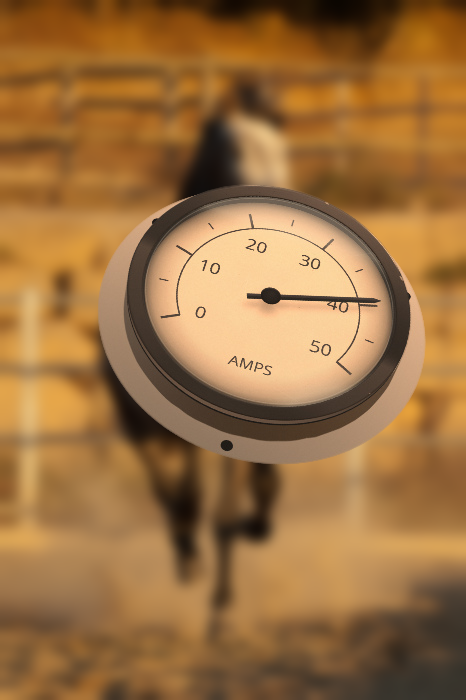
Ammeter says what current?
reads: 40 A
